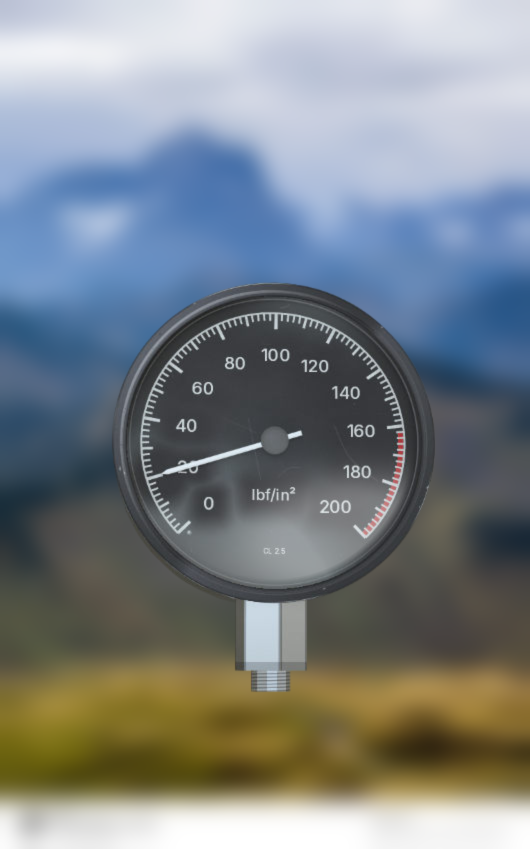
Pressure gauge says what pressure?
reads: 20 psi
